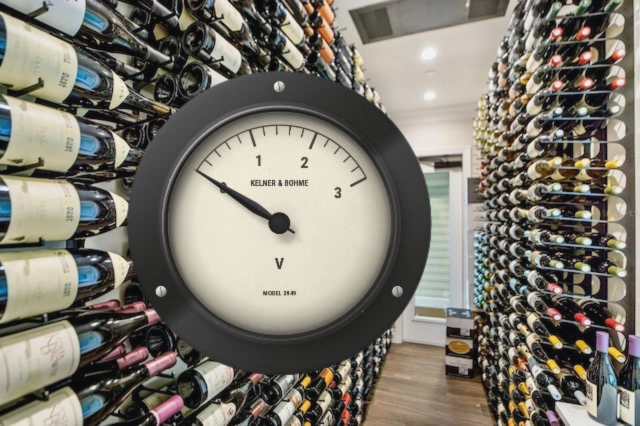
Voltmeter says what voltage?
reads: 0 V
